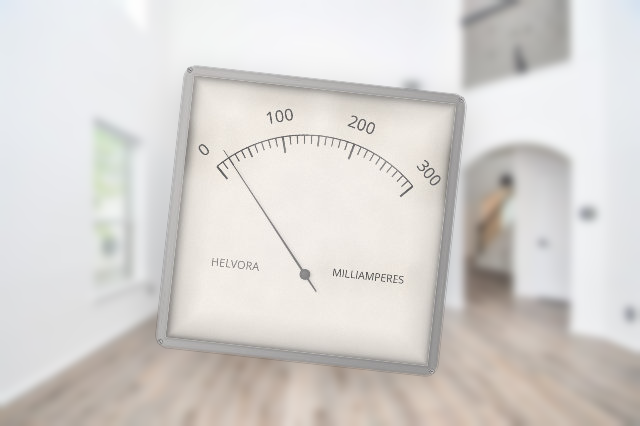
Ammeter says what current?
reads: 20 mA
